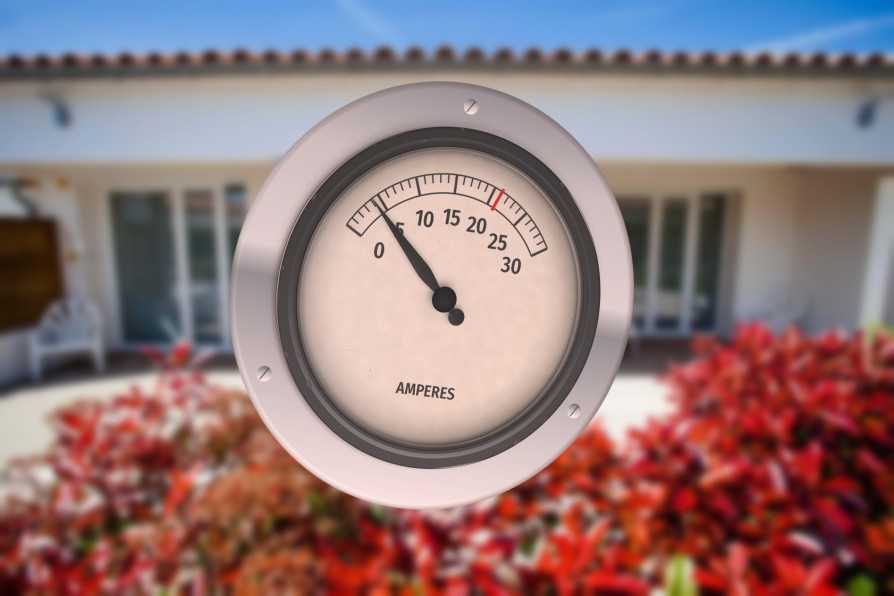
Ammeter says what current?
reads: 4 A
